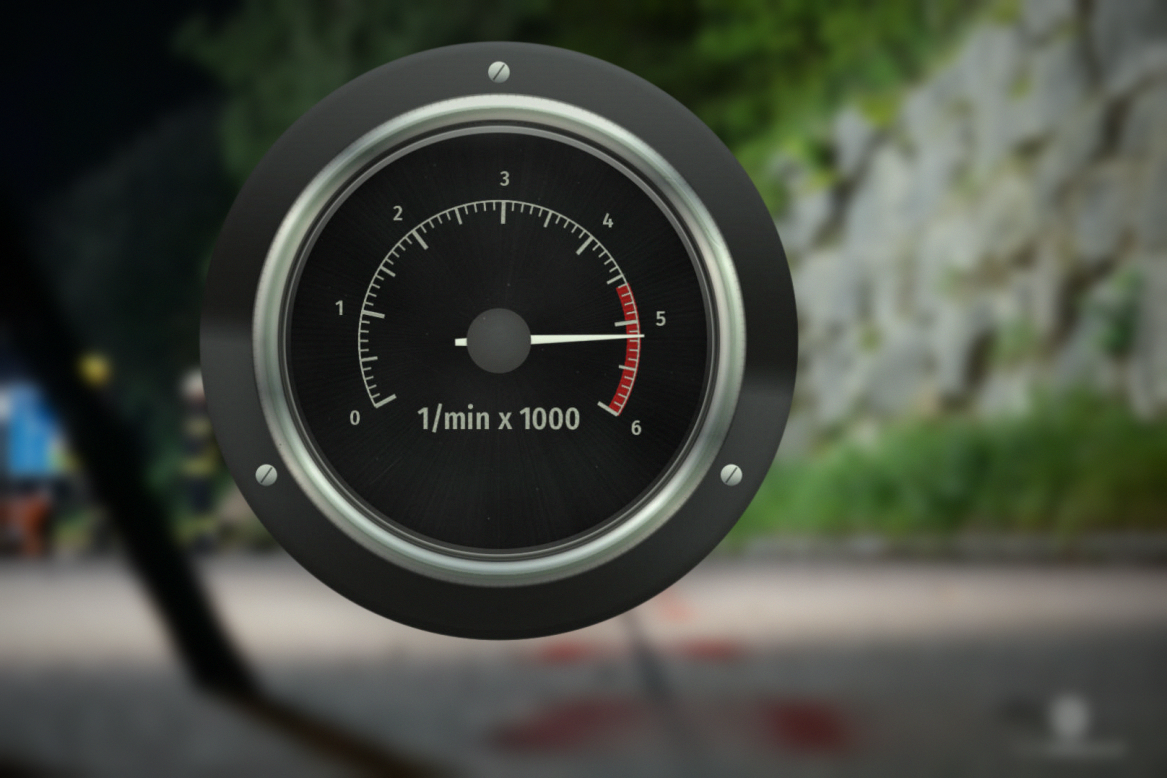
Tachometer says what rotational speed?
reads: 5150 rpm
